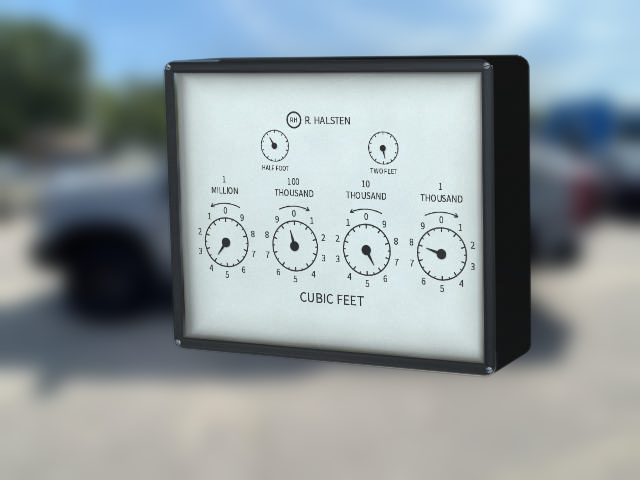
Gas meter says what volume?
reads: 395800 ft³
